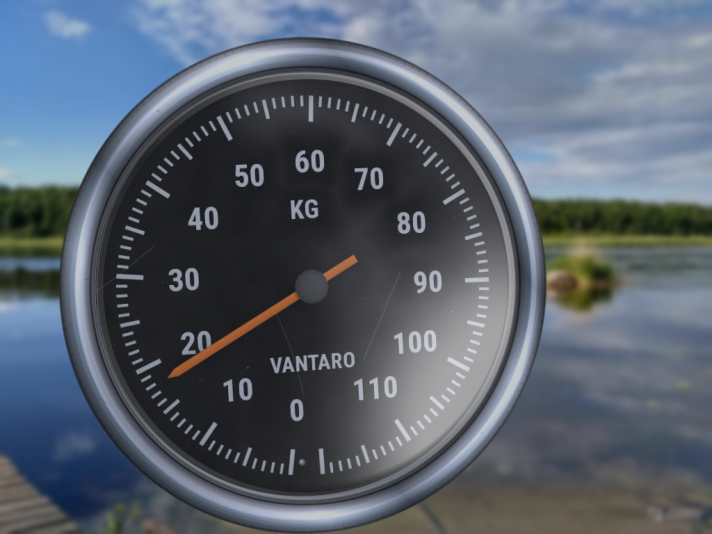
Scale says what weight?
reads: 18 kg
